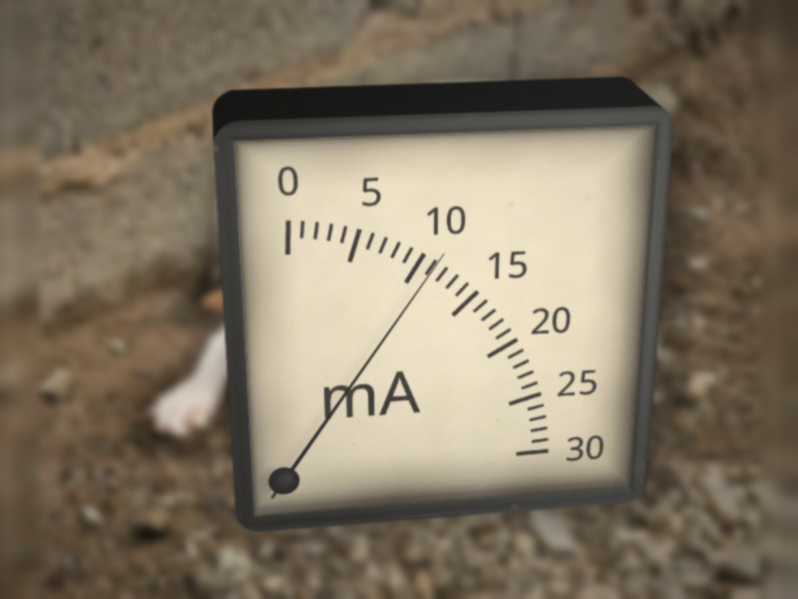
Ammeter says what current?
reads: 11 mA
